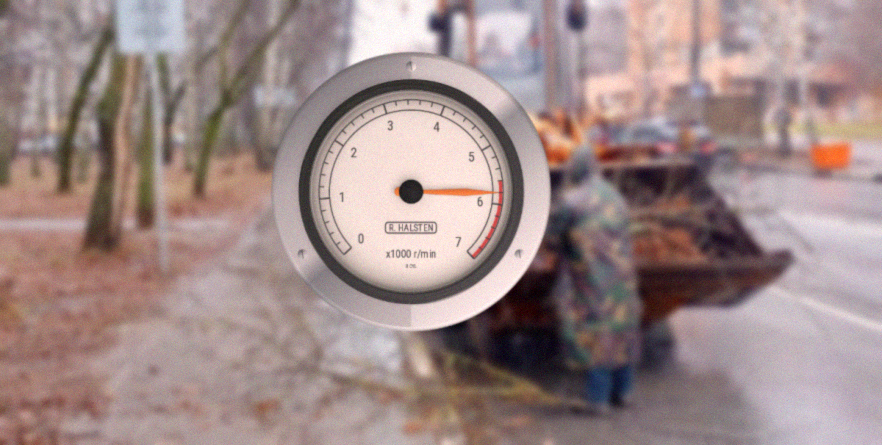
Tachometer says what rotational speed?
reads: 5800 rpm
